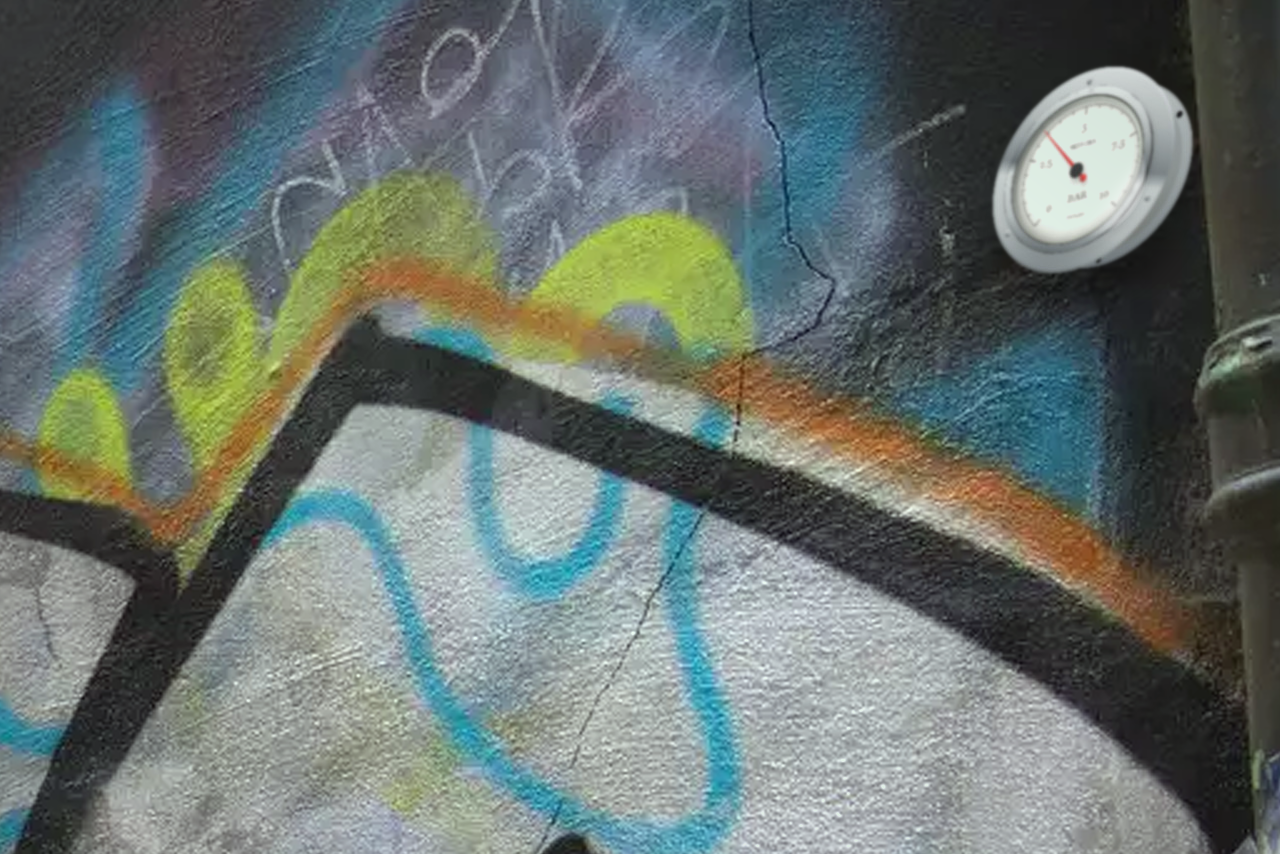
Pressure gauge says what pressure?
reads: 3.5 bar
